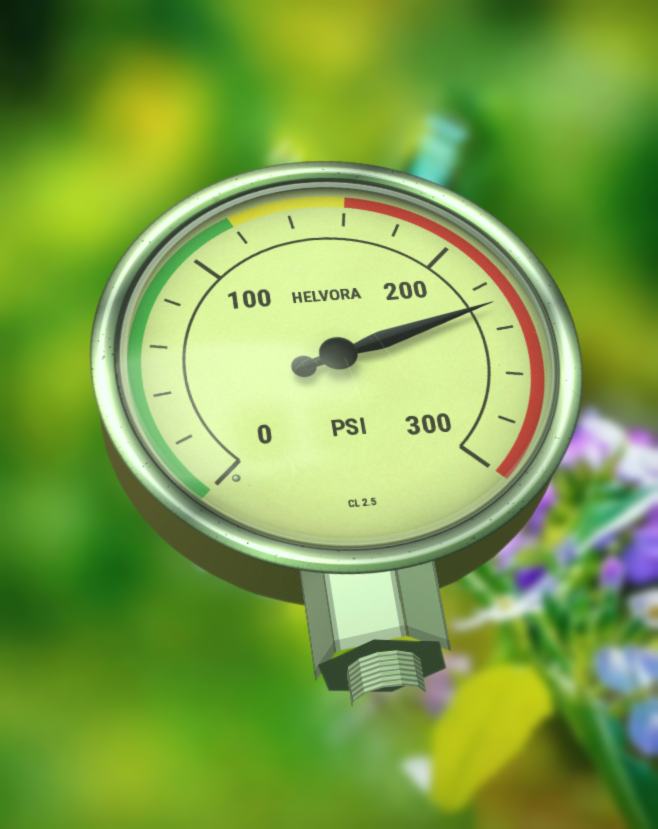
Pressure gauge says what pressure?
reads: 230 psi
